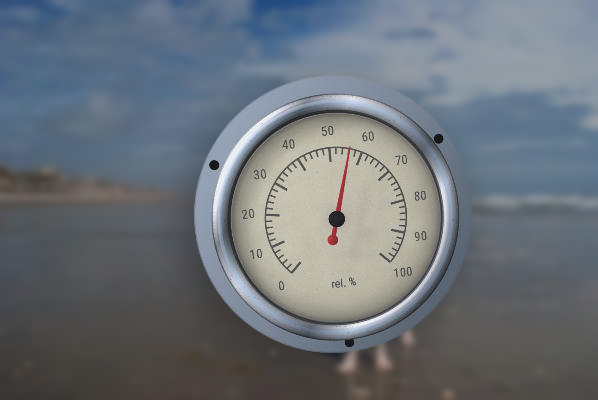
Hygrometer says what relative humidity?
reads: 56 %
